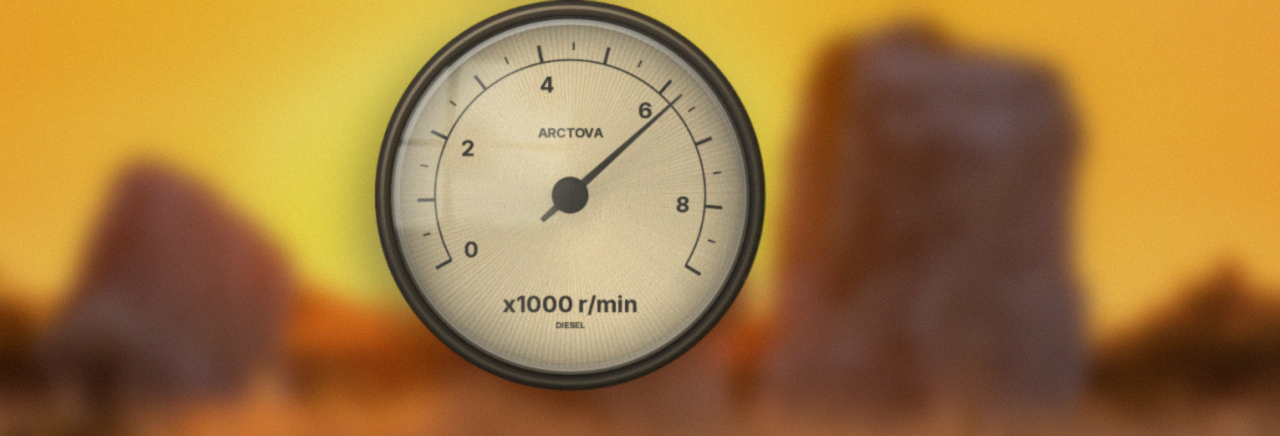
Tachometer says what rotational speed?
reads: 6250 rpm
